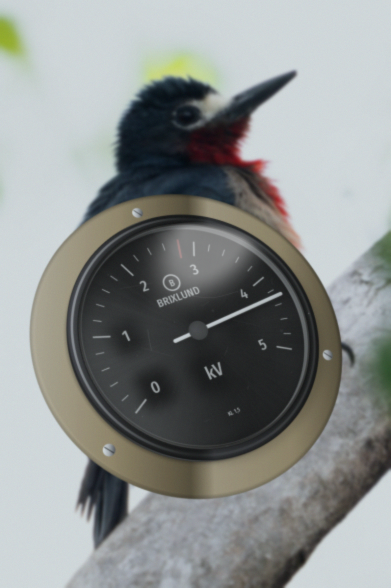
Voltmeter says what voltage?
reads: 4.3 kV
